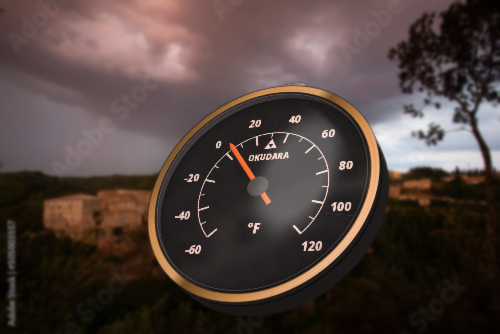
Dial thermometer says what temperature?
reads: 5 °F
